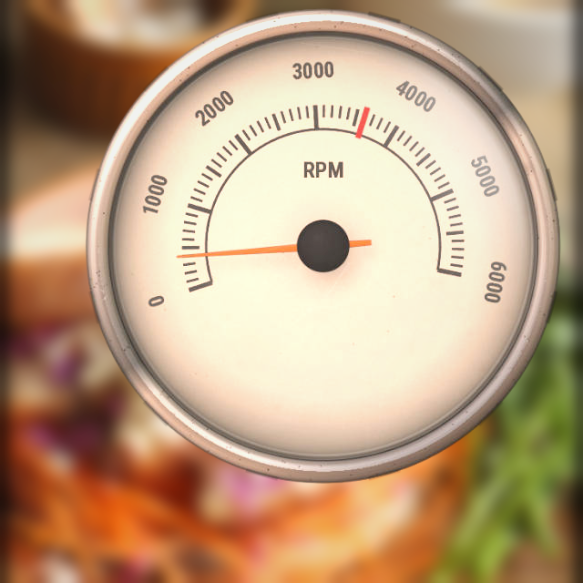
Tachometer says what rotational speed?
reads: 400 rpm
